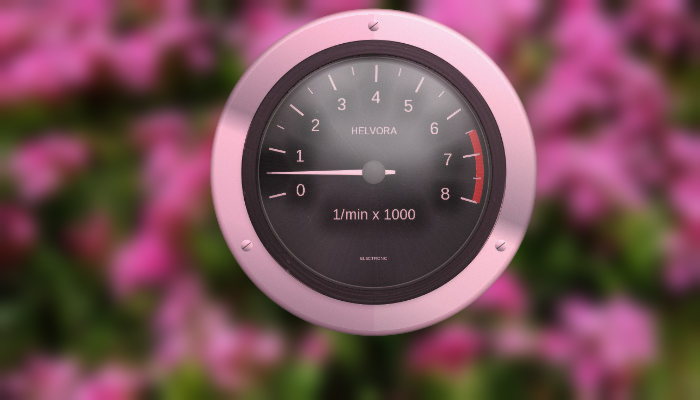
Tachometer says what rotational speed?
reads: 500 rpm
